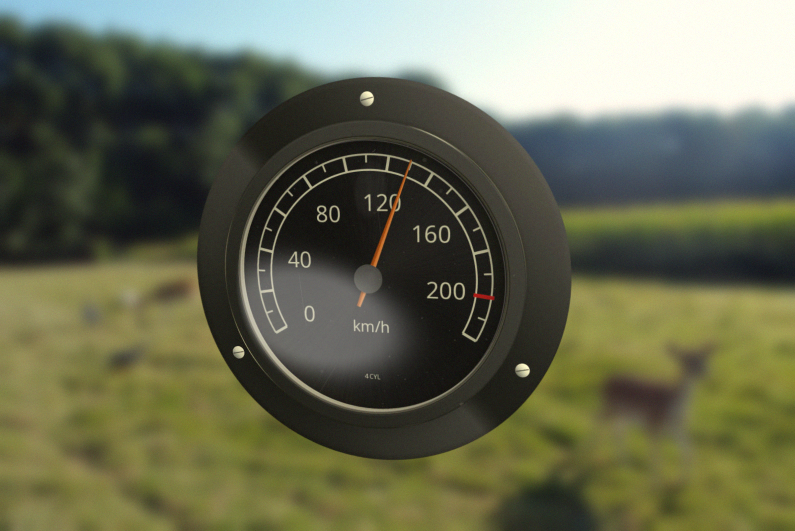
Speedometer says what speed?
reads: 130 km/h
